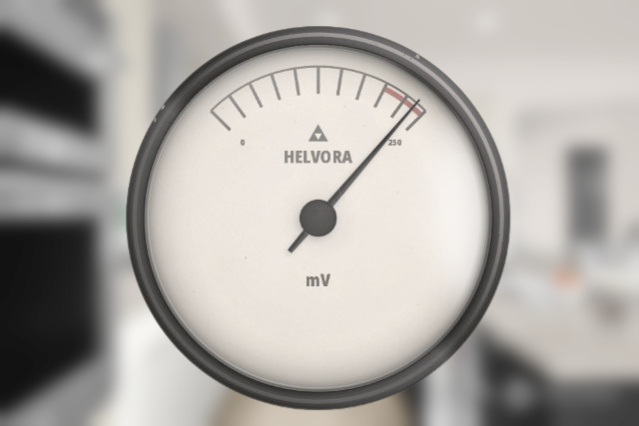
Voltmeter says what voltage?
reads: 237.5 mV
